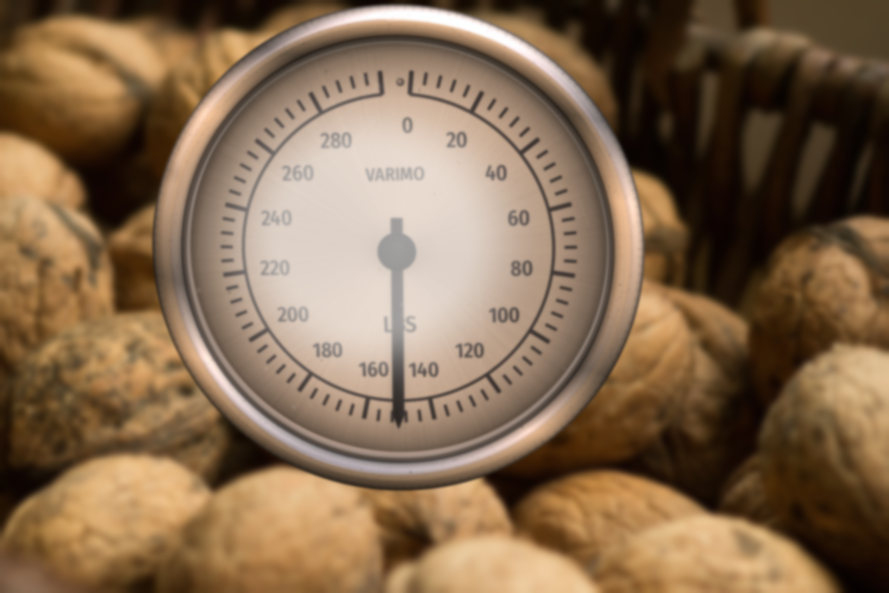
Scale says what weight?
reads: 150 lb
